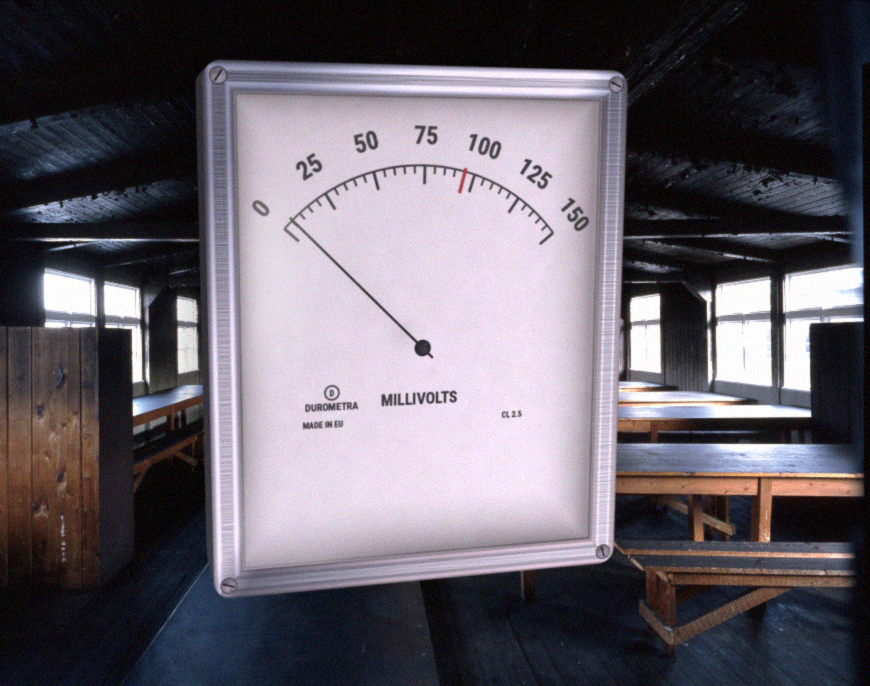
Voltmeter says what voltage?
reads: 5 mV
